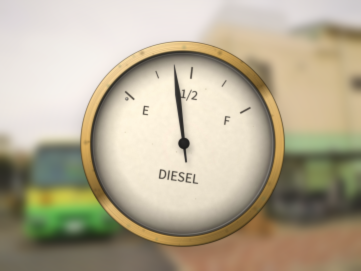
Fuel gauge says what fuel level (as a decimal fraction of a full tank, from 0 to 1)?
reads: 0.375
